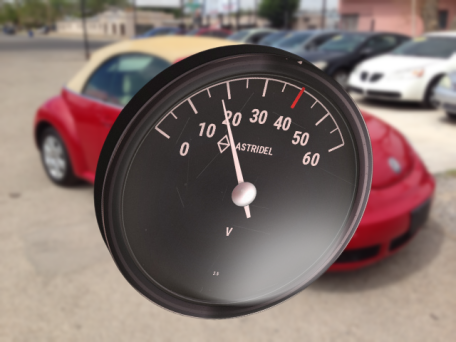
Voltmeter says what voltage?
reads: 17.5 V
